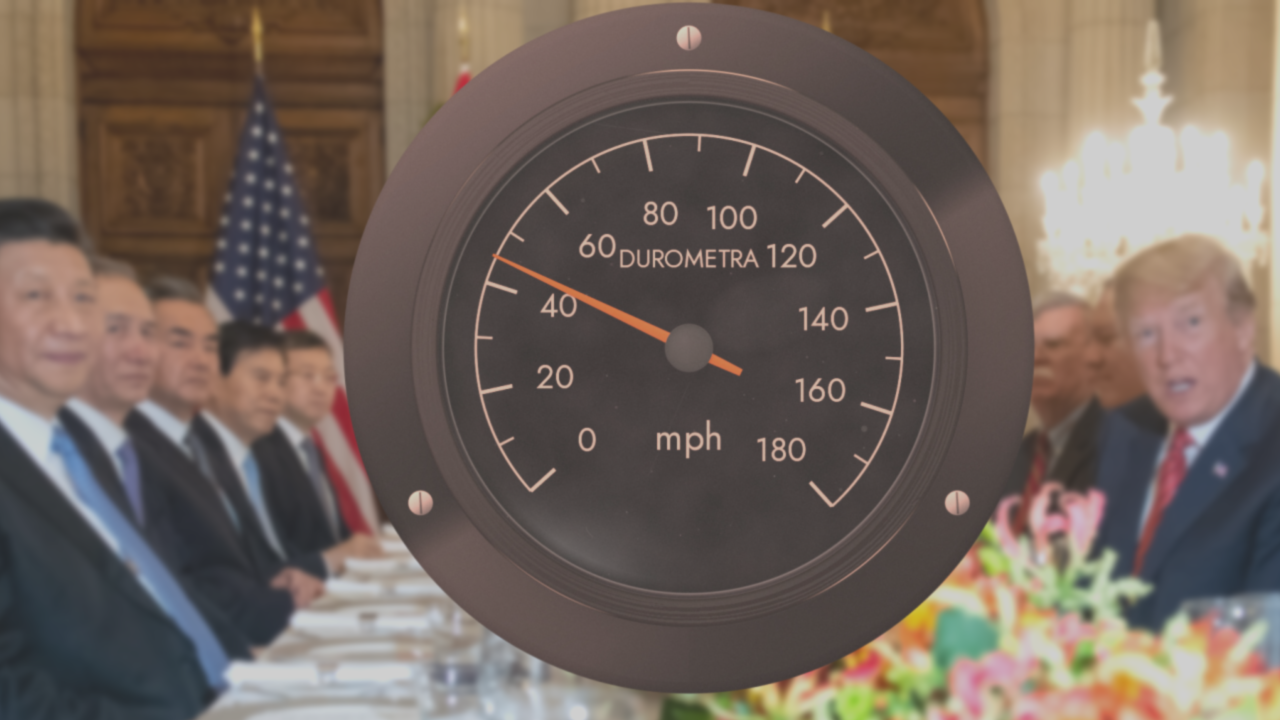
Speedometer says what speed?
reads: 45 mph
